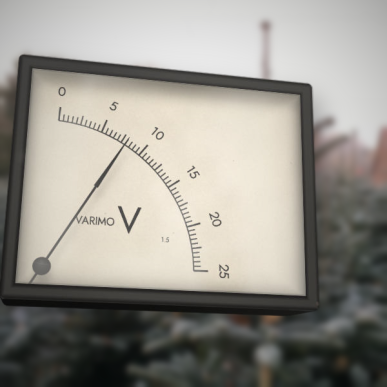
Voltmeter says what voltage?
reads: 8 V
